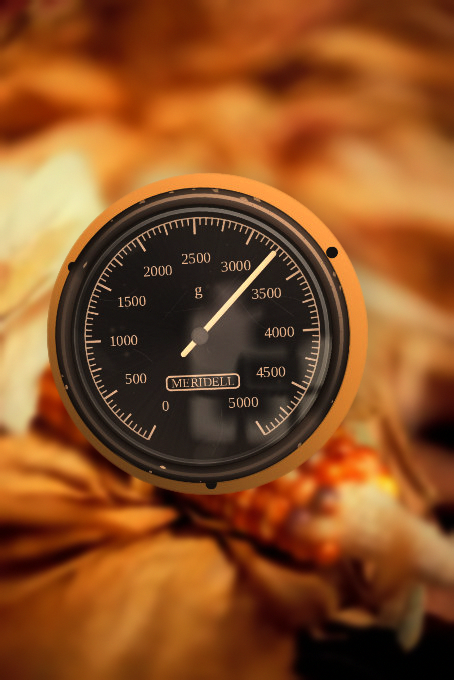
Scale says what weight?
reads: 3250 g
